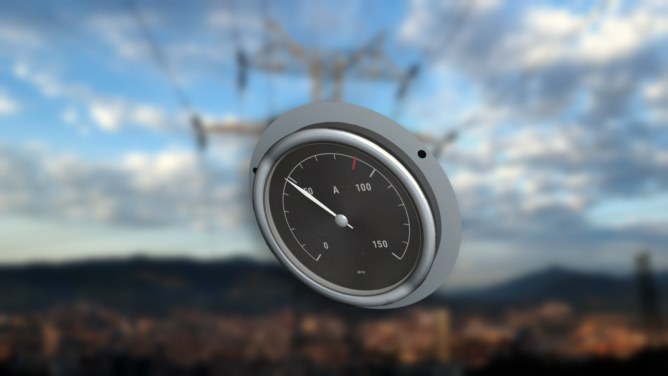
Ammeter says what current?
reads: 50 A
